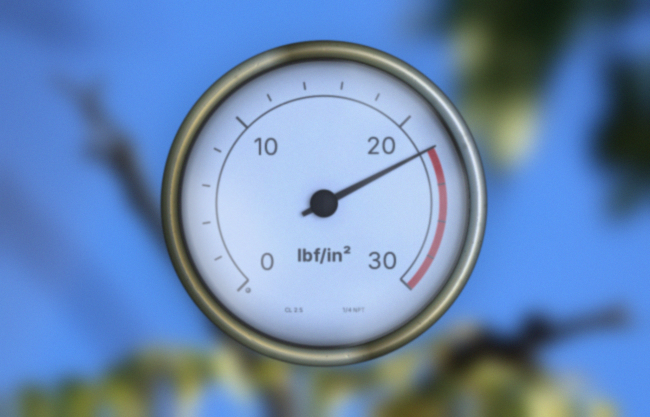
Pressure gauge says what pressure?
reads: 22 psi
